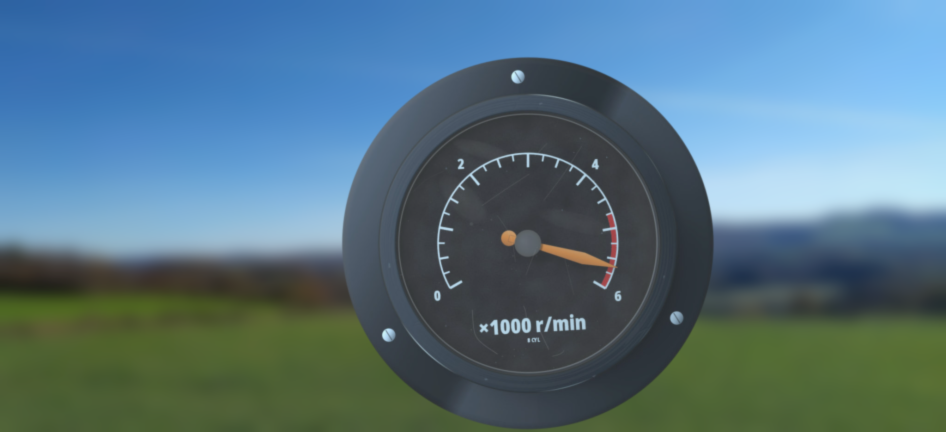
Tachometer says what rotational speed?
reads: 5625 rpm
